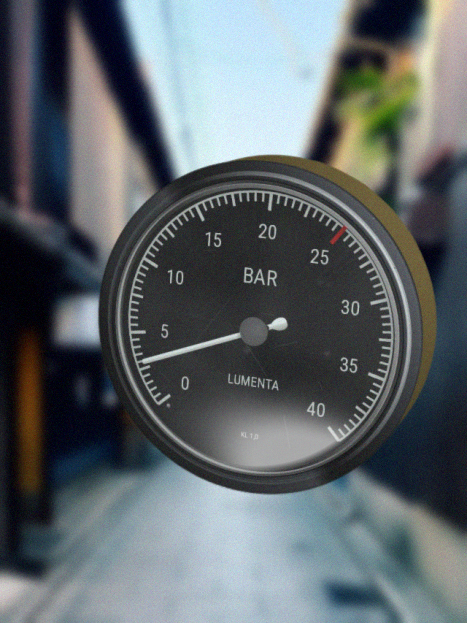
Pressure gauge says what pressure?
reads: 3 bar
